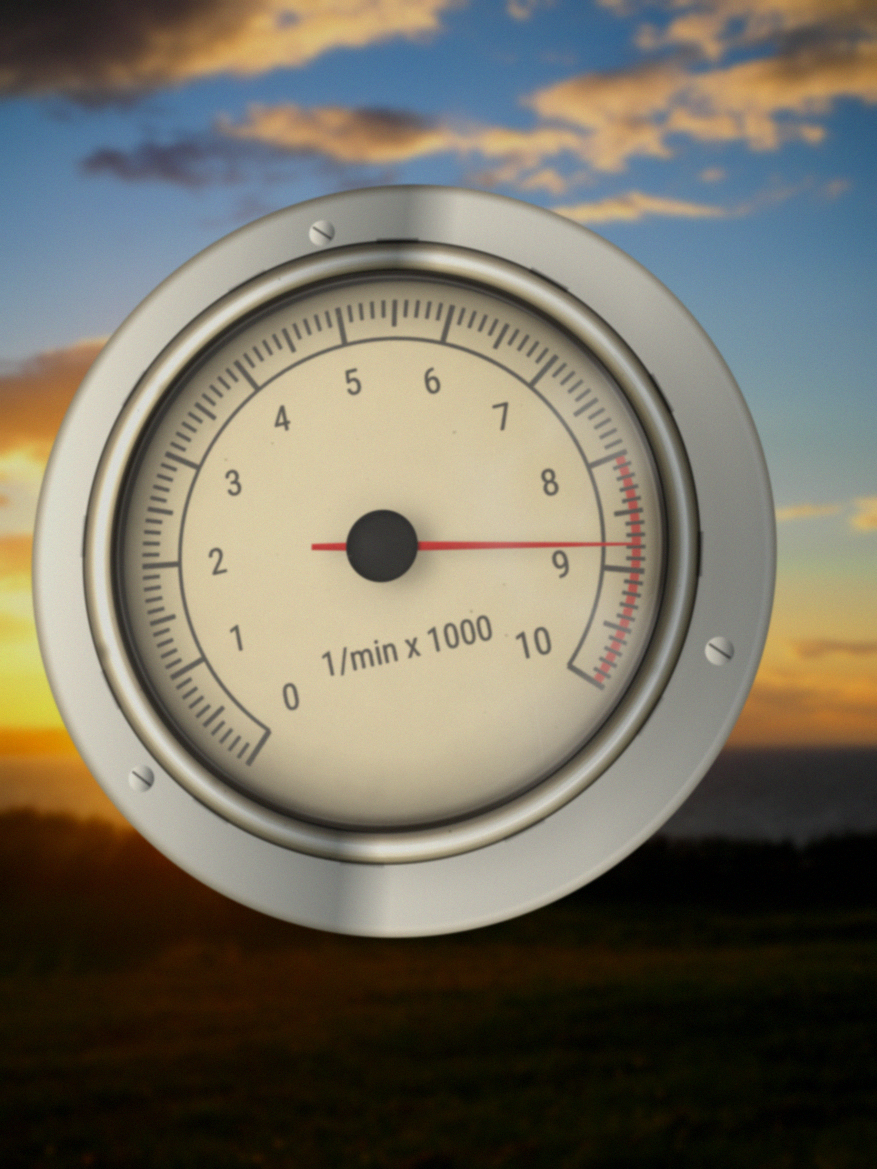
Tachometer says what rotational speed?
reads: 8800 rpm
